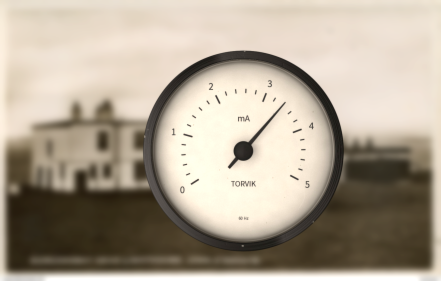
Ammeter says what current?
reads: 3.4 mA
